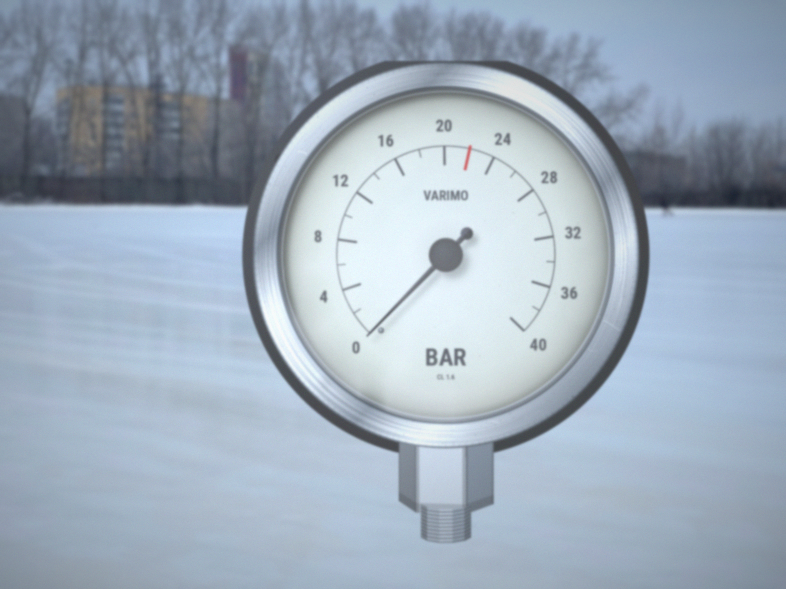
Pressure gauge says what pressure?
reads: 0 bar
